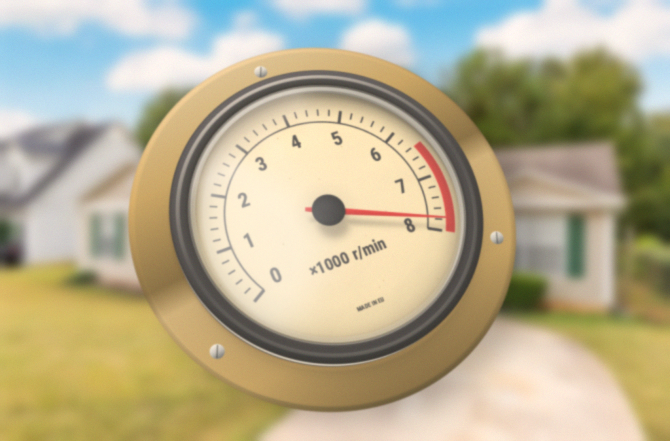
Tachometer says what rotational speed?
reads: 7800 rpm
